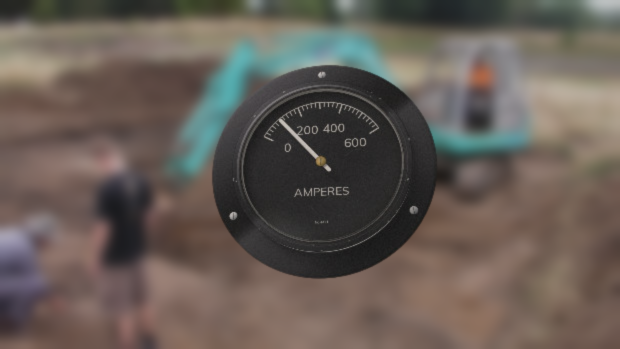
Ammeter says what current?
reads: 100 A
